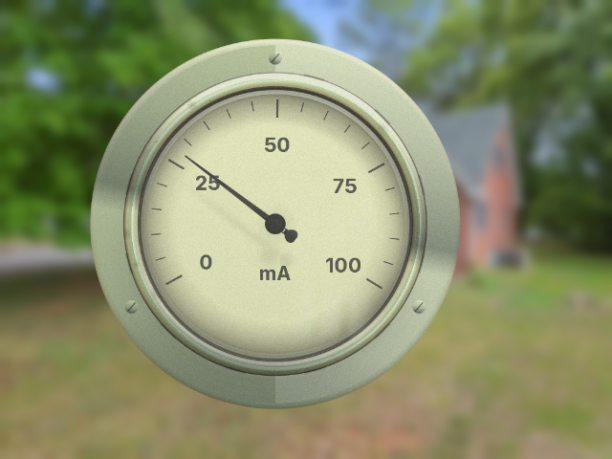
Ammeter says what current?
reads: 27.5 mA
